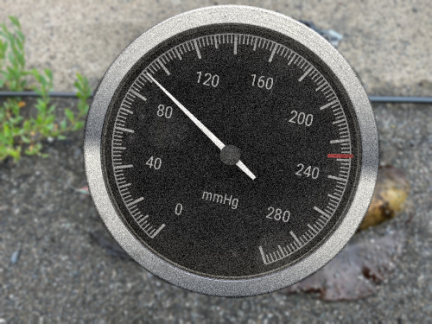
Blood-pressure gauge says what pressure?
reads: 92 mmHg
